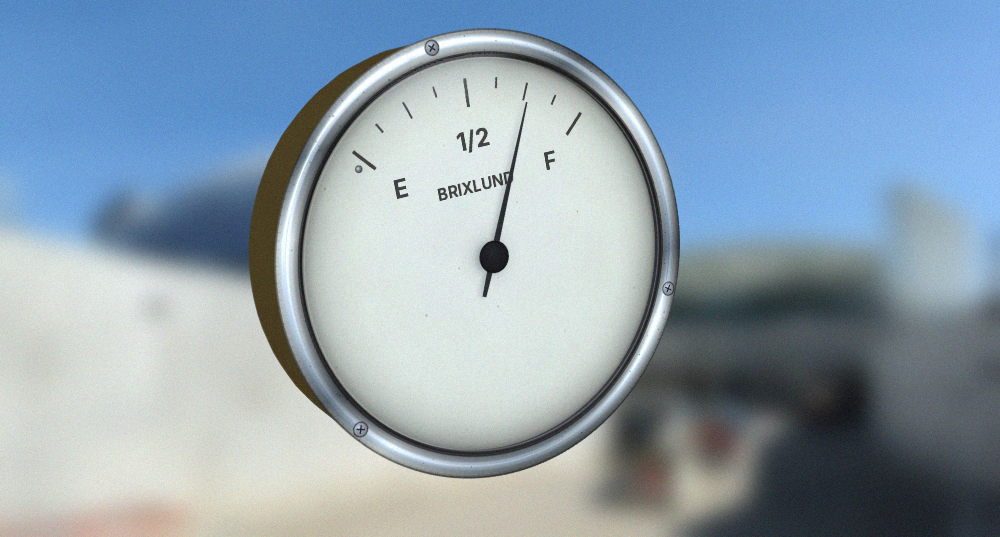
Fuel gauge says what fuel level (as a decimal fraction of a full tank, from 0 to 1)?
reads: 0.75
